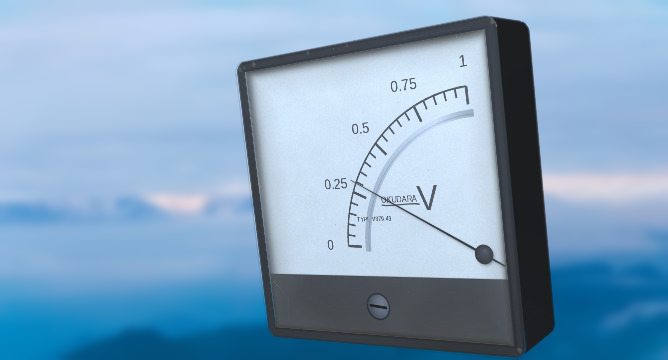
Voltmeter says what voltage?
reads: 0.3 V
